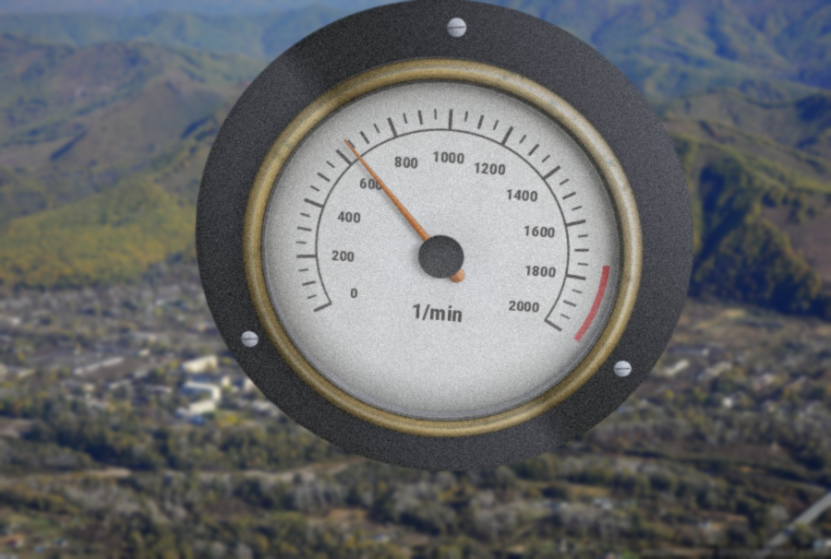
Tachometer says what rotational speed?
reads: 650 rpm
